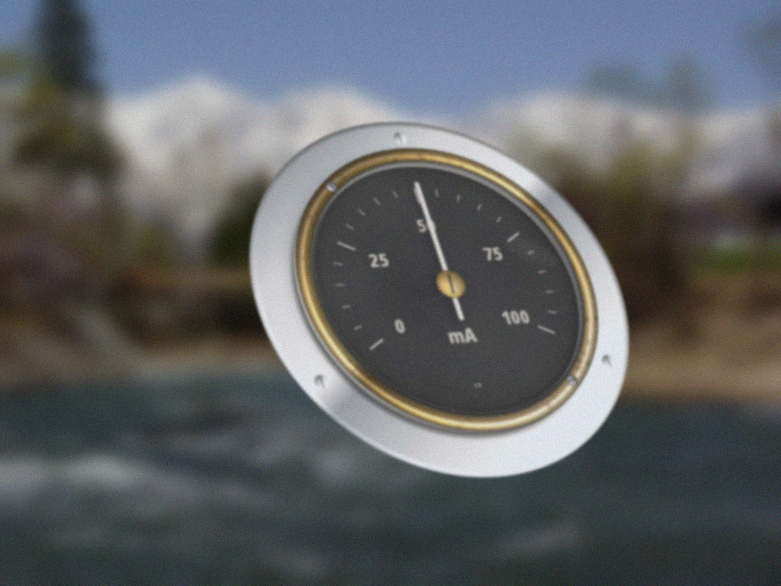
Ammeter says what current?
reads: 50 mA
